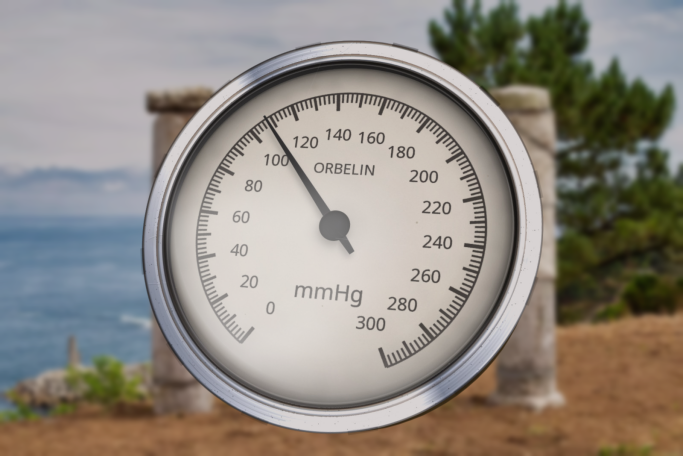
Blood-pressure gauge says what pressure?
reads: 108 mmHg
